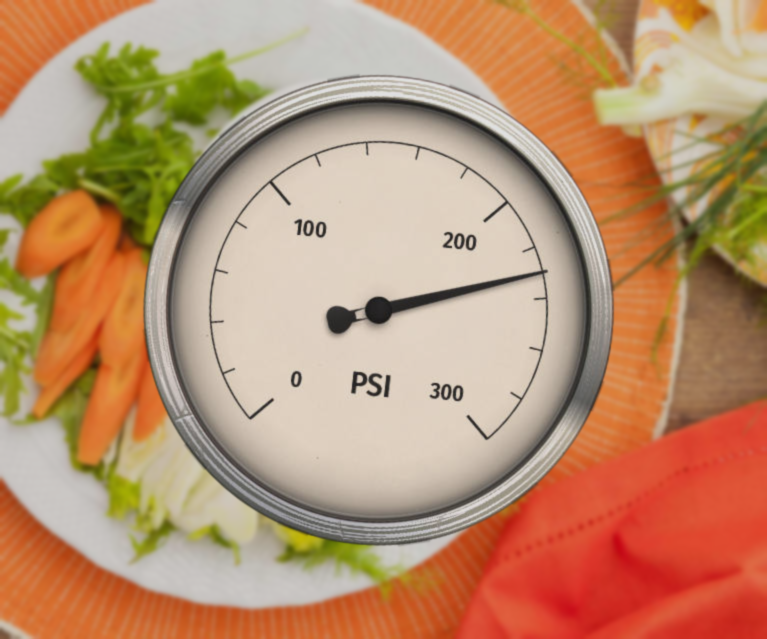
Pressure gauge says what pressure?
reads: 230 psi
